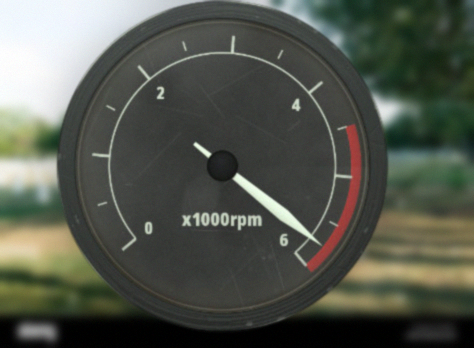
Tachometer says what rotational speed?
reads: 5750 rpm
